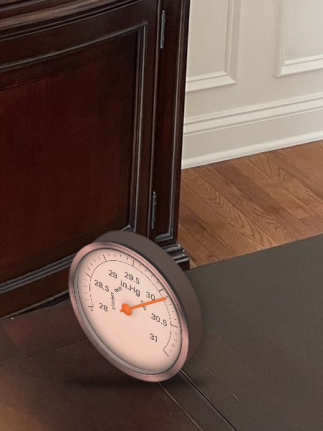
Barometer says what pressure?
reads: 30.1 inHg
